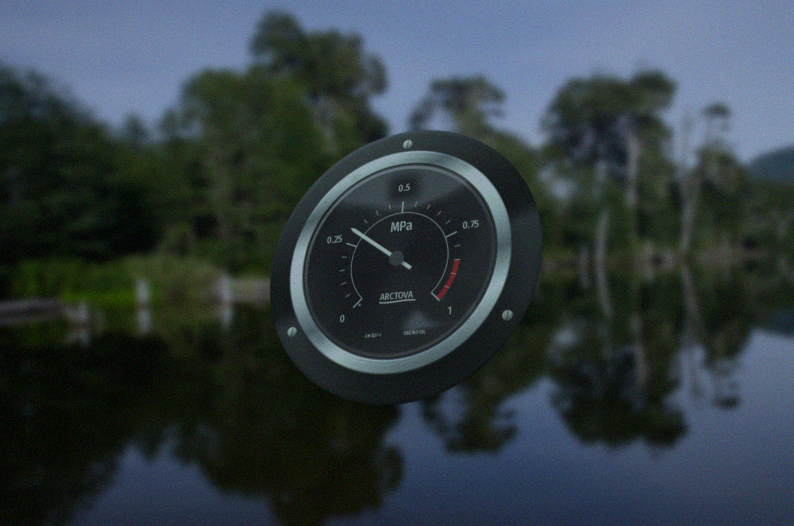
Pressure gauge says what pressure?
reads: 0.3 MPa
